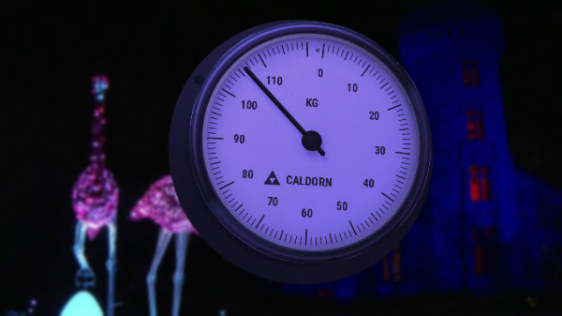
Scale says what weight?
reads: 106 kg
